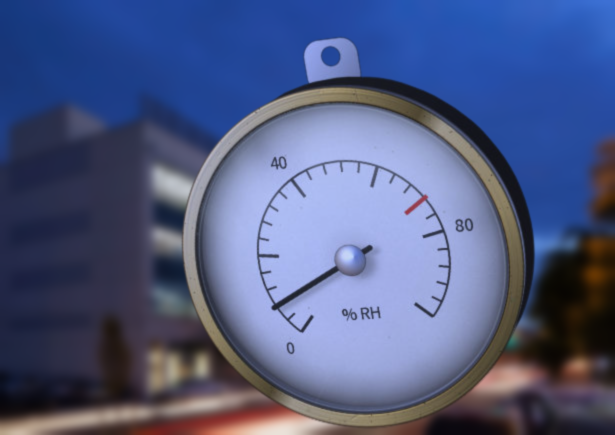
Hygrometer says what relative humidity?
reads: 8 %
